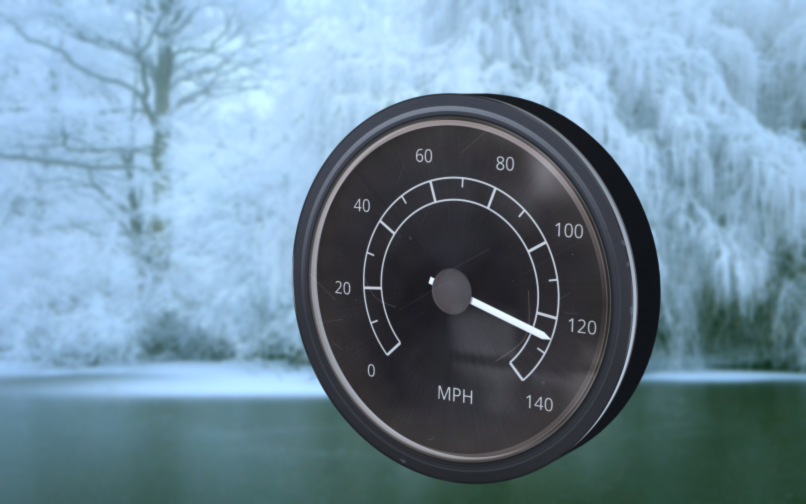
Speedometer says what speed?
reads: 125 mph
